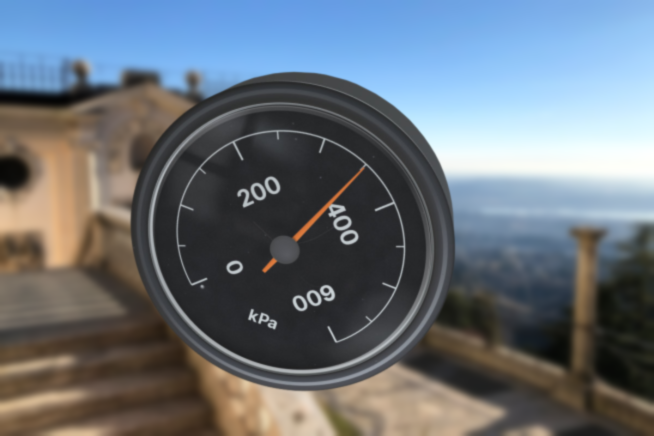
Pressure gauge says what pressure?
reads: 350 kPa
